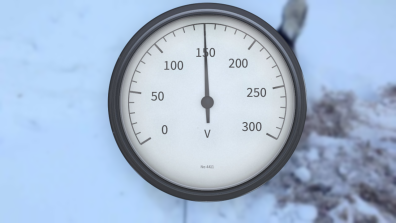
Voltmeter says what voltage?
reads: 150 V
